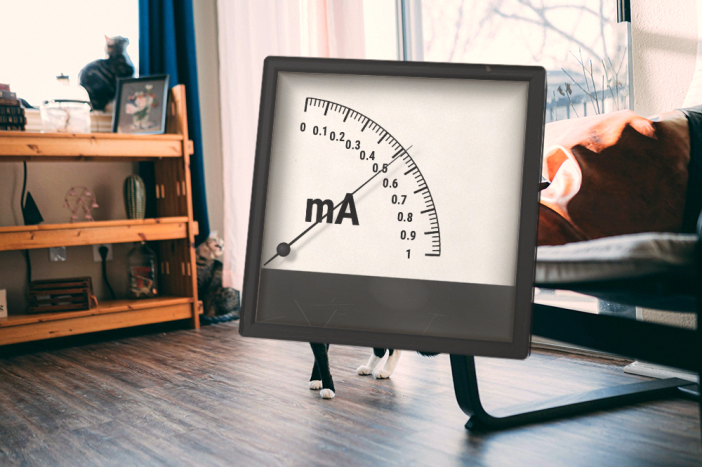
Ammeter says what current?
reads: 0.52 mA
